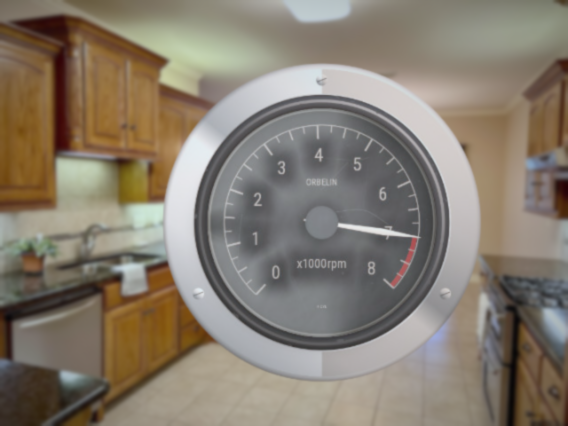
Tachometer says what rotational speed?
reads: 7000 rpm
